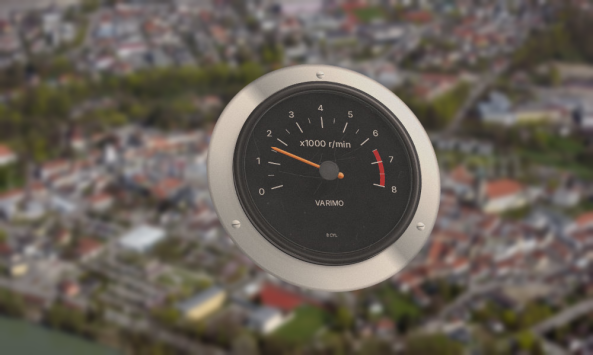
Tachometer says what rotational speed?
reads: 1500 rpm
